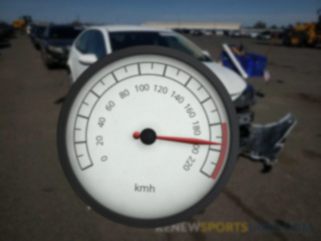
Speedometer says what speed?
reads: 195 km/h
